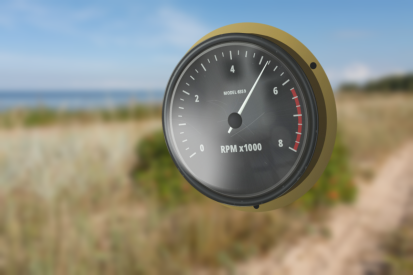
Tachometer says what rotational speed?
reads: 5250 rpm
